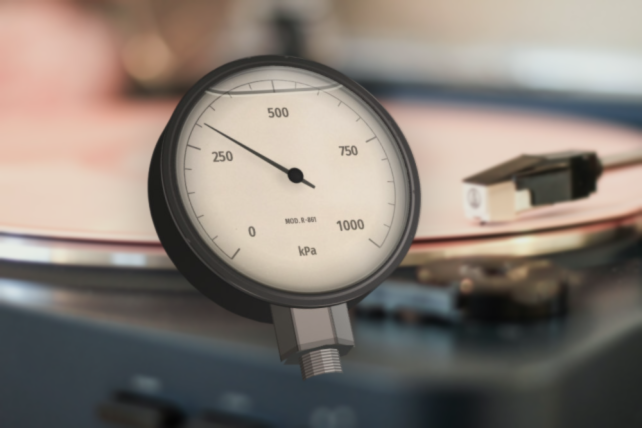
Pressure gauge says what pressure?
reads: 300 kPa
